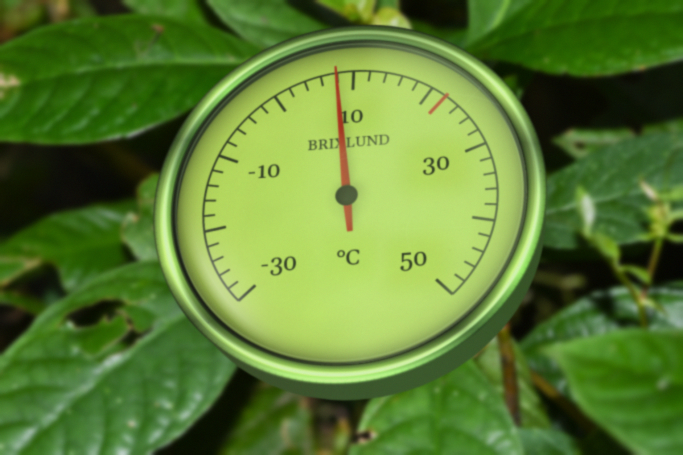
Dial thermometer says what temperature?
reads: 8 °C
